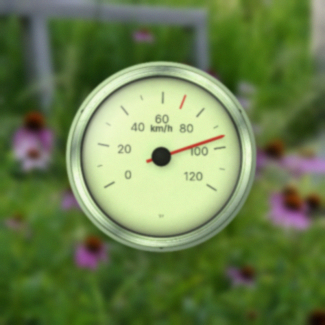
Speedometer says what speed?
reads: 95 km/h
